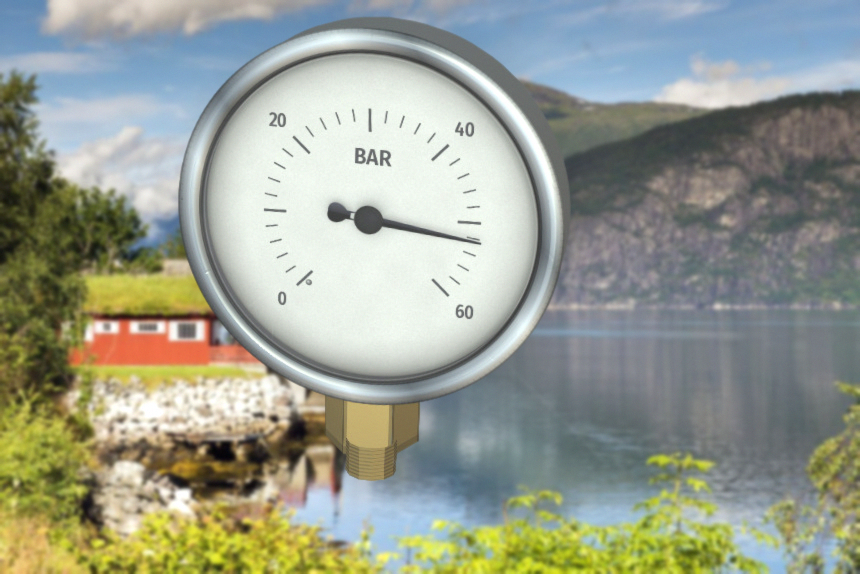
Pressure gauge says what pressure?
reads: 52 bar
